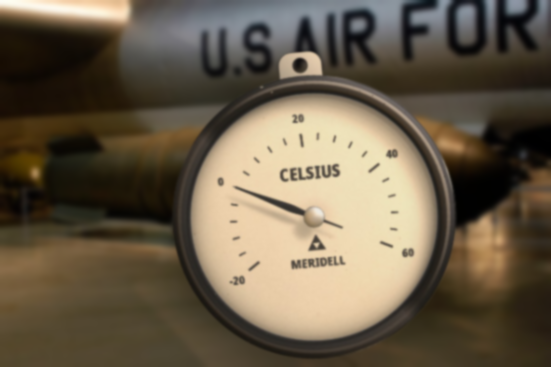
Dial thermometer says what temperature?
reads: 0 °C
